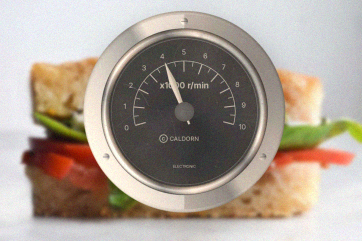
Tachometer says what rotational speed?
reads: 4000 rpm
